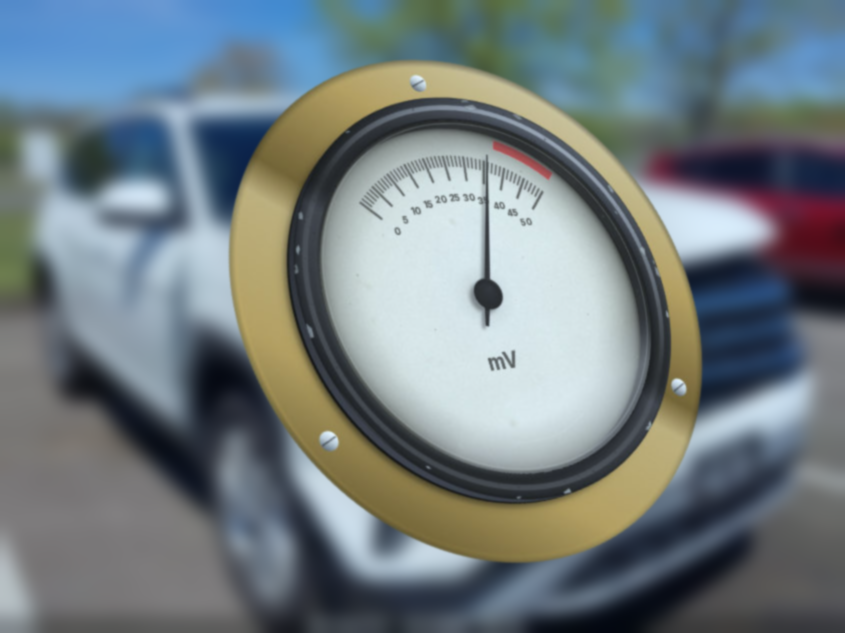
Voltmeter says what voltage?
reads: 35 mV
